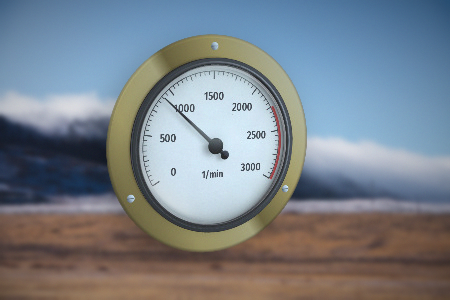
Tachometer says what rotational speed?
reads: 900 rpm
